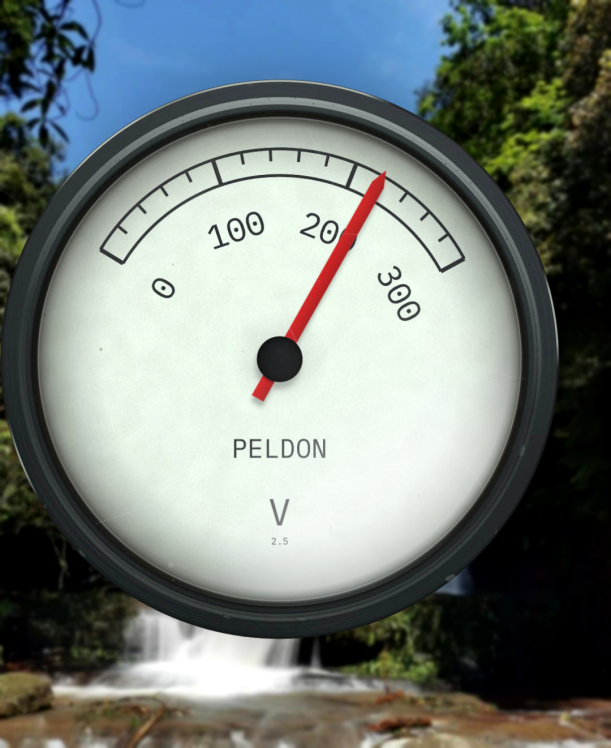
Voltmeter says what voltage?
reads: 220 V
